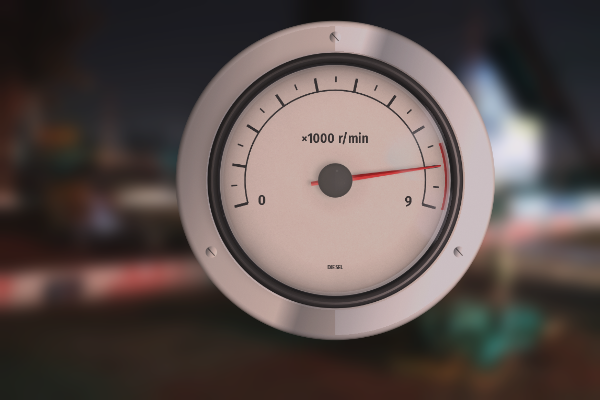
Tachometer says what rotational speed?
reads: 8000 rpm
